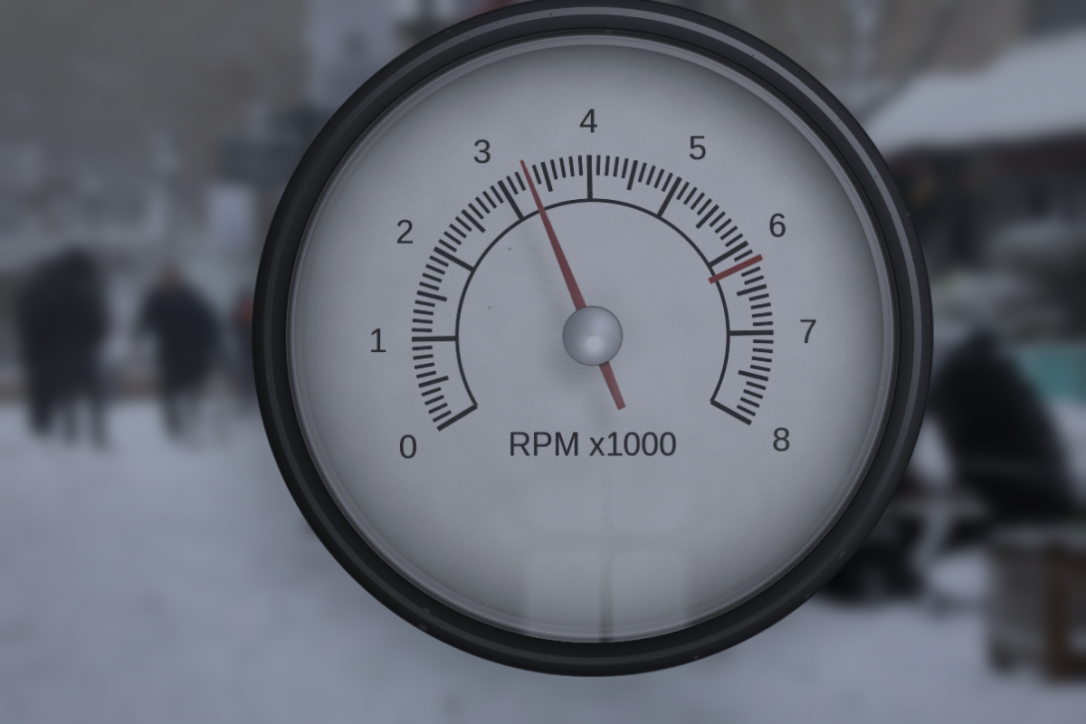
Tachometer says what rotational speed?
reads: 3300 rpm
